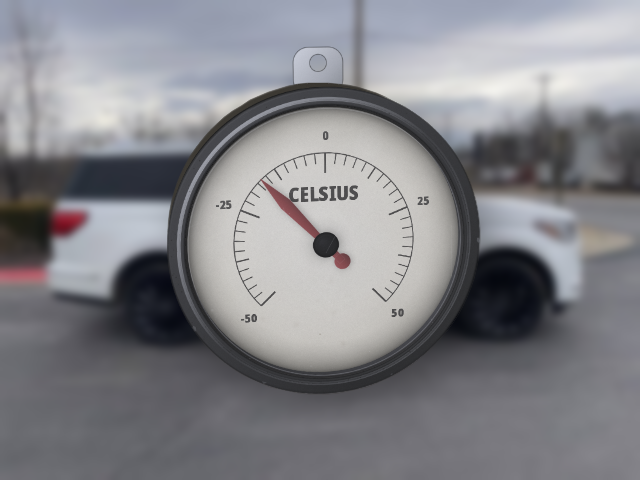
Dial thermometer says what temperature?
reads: -16.25 °C
